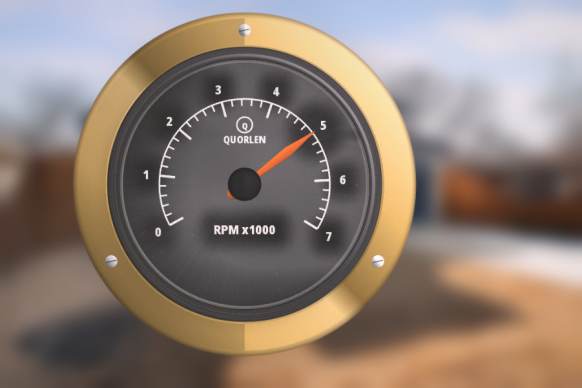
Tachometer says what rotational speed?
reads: 5000 rpm
